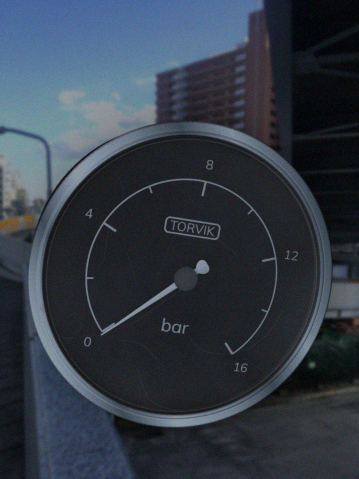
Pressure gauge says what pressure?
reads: 0 bar
